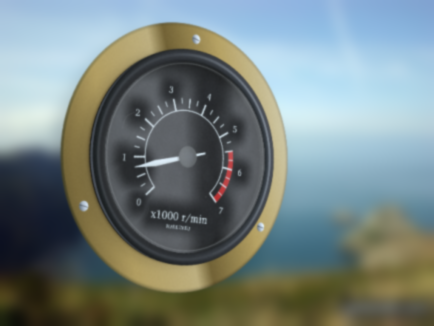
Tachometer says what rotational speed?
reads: 750 rpm
